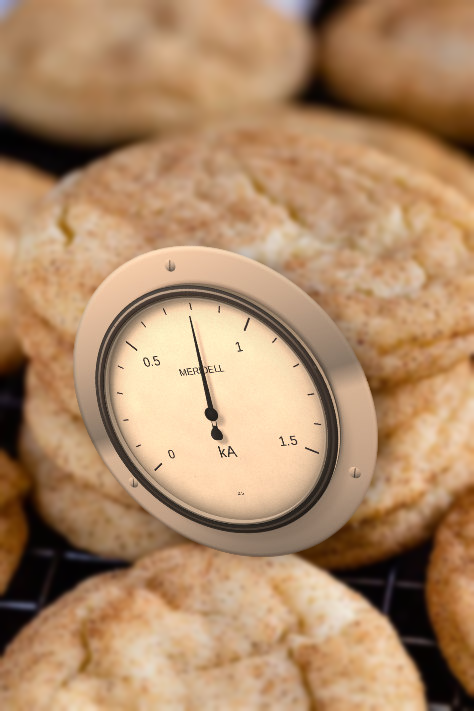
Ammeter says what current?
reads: 0.8 kA
